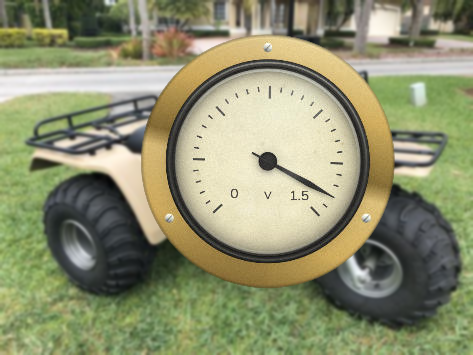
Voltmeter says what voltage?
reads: 1.4 V
